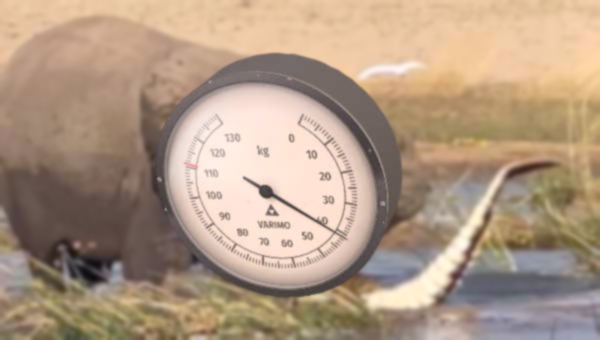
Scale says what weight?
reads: 40 kg
